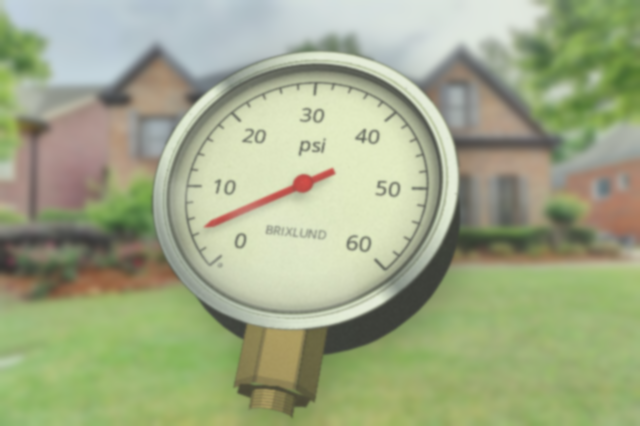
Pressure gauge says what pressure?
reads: 4 psi
